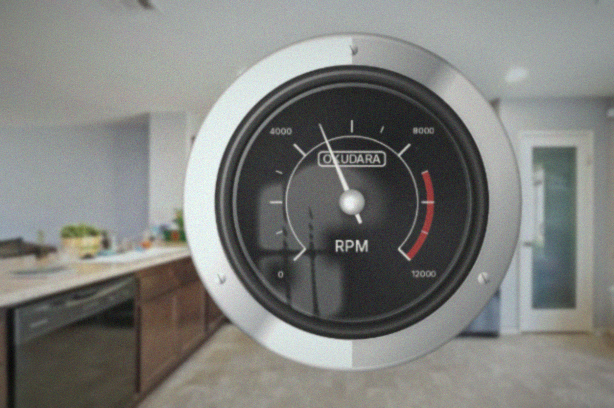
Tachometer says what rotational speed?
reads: 5000 rpm
